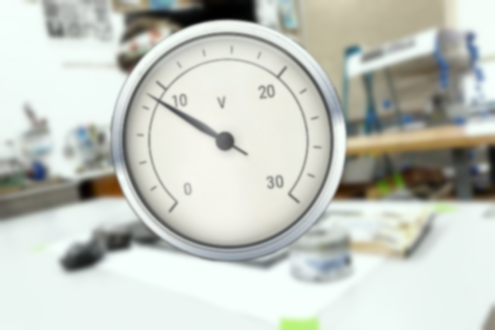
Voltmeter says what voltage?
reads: 9 V
